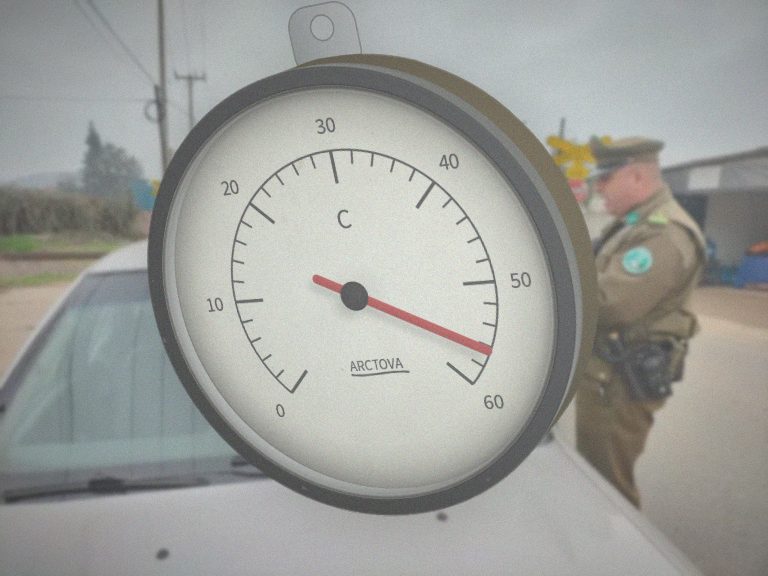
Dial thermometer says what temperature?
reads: 56 °C
